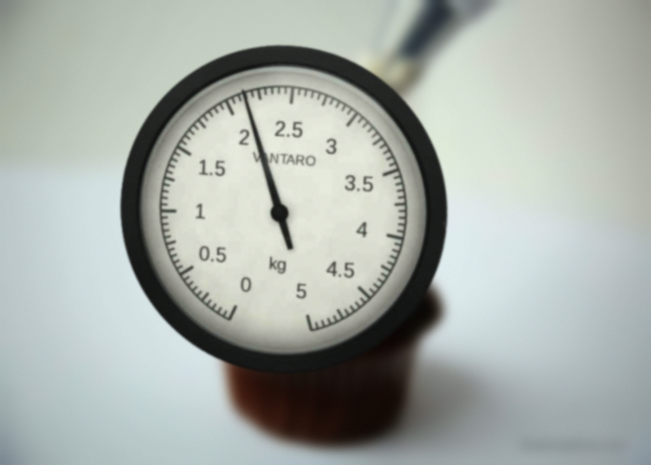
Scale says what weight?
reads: 2.15 kg
